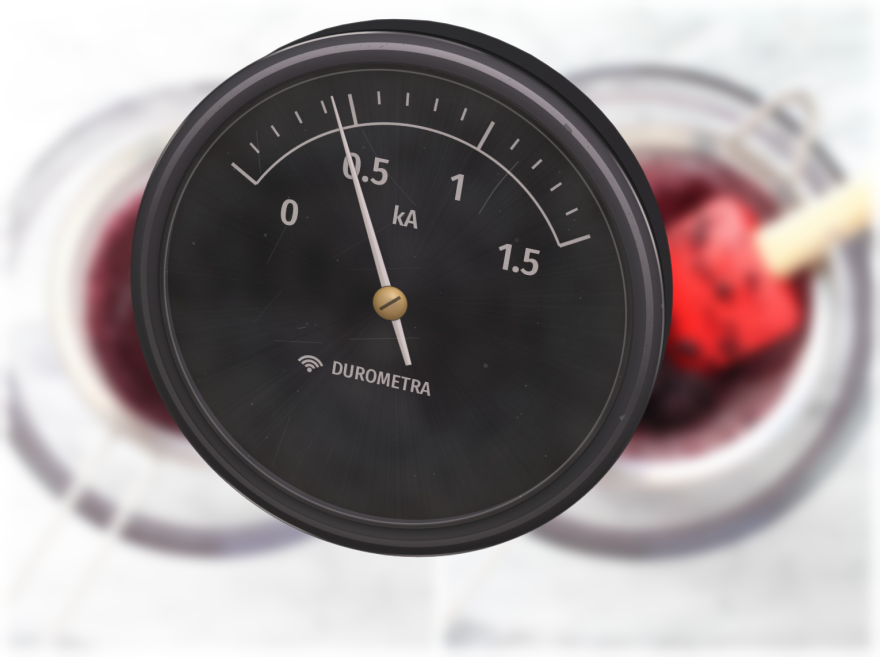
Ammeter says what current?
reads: 0.45 kA
